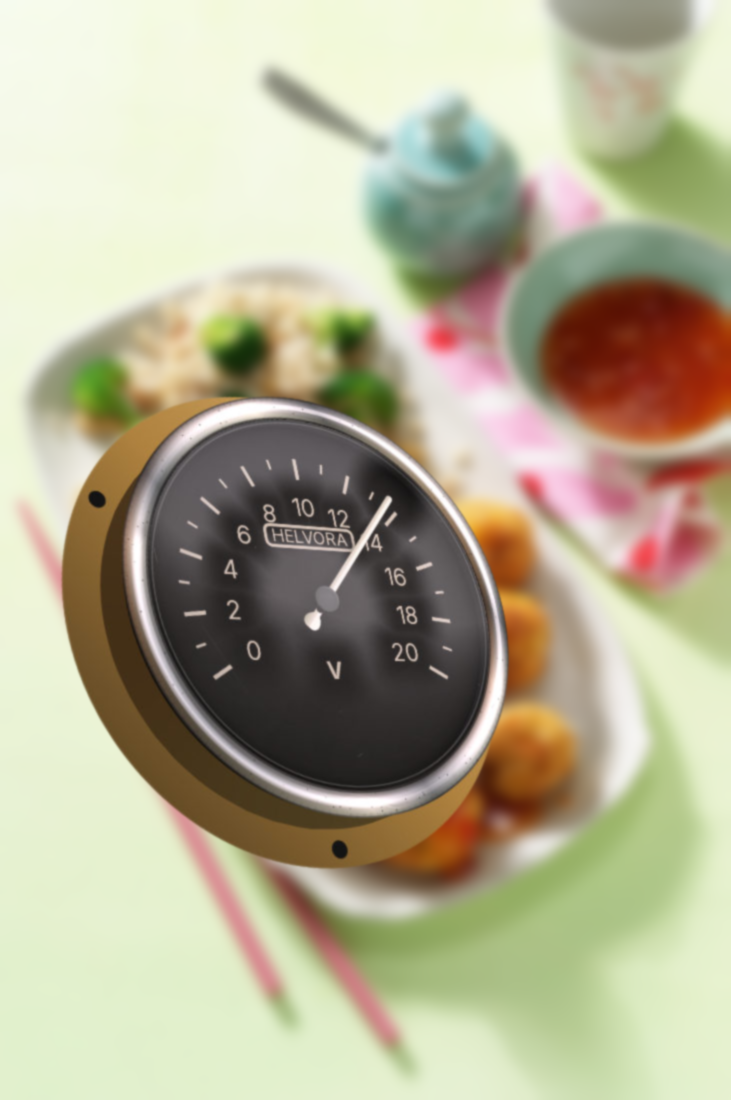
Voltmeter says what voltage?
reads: 13.5 V
